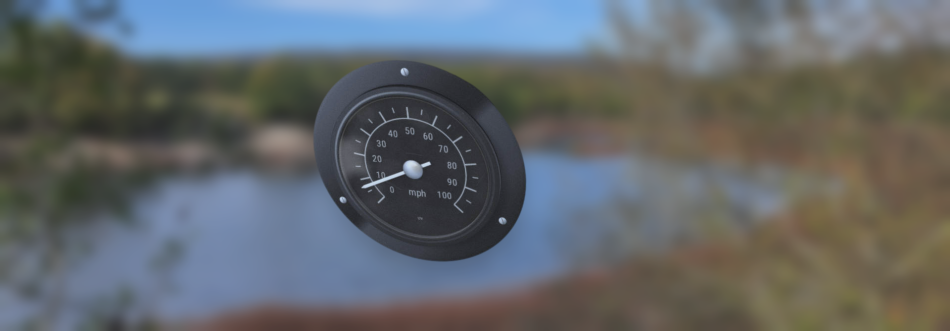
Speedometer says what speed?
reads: 7.5 mph
